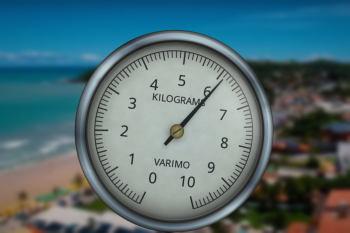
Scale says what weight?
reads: 6.1 kg
